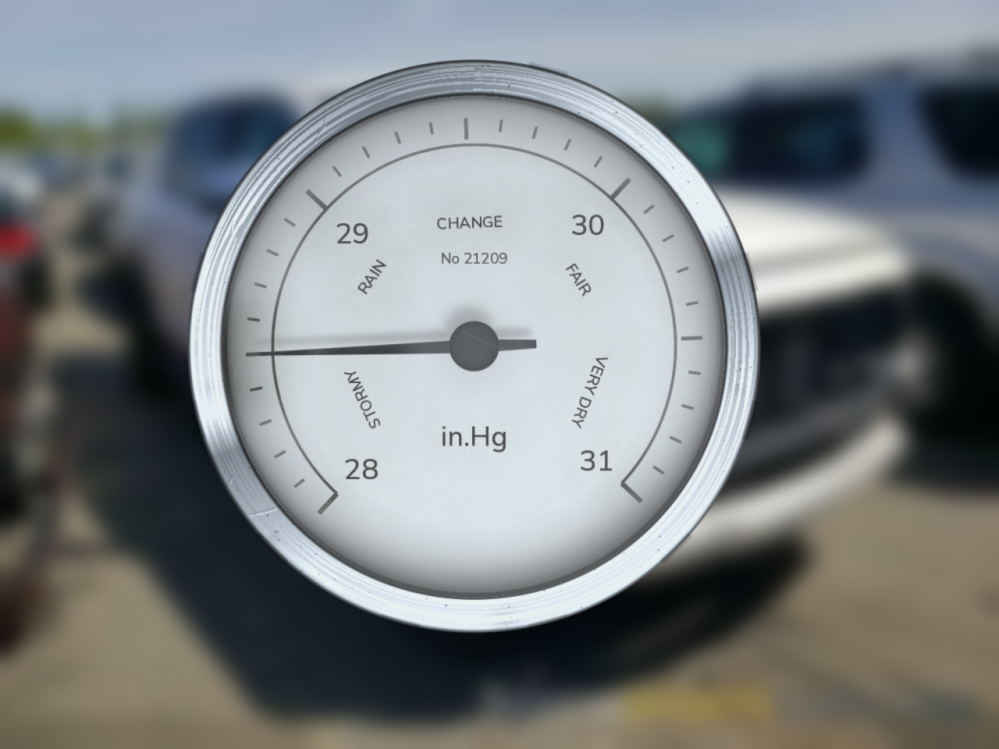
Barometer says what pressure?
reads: 28.5 inHg
